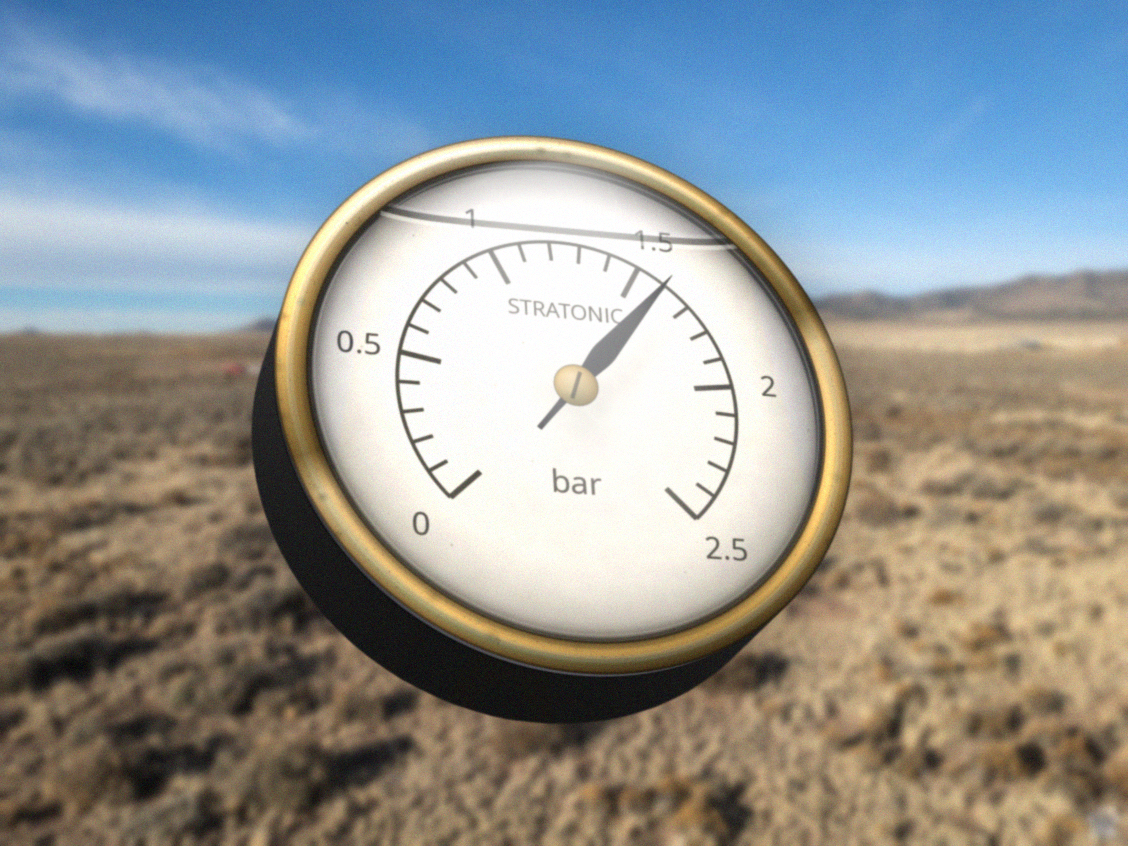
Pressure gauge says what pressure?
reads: 1.6 bar
